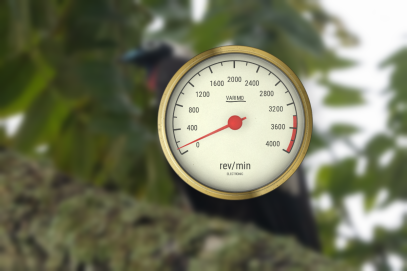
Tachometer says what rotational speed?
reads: 100 rpm
